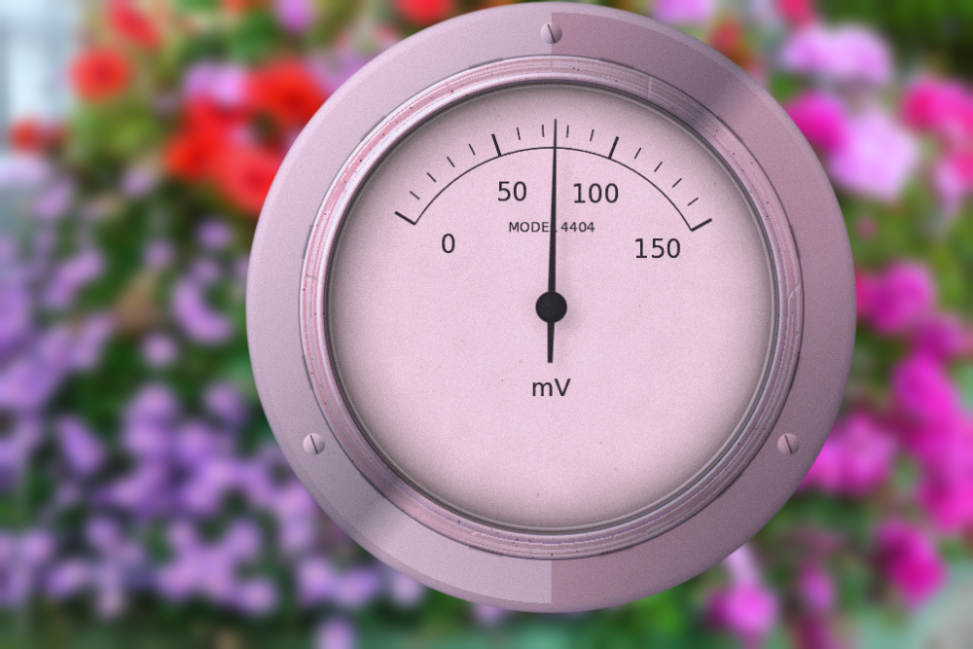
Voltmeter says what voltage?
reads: 75 mV
